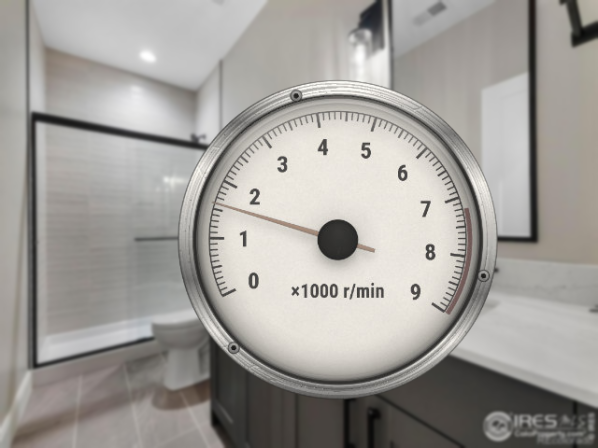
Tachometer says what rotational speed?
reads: 1600 rpm
